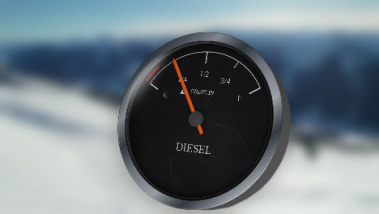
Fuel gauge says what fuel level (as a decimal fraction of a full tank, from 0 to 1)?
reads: 0.25
